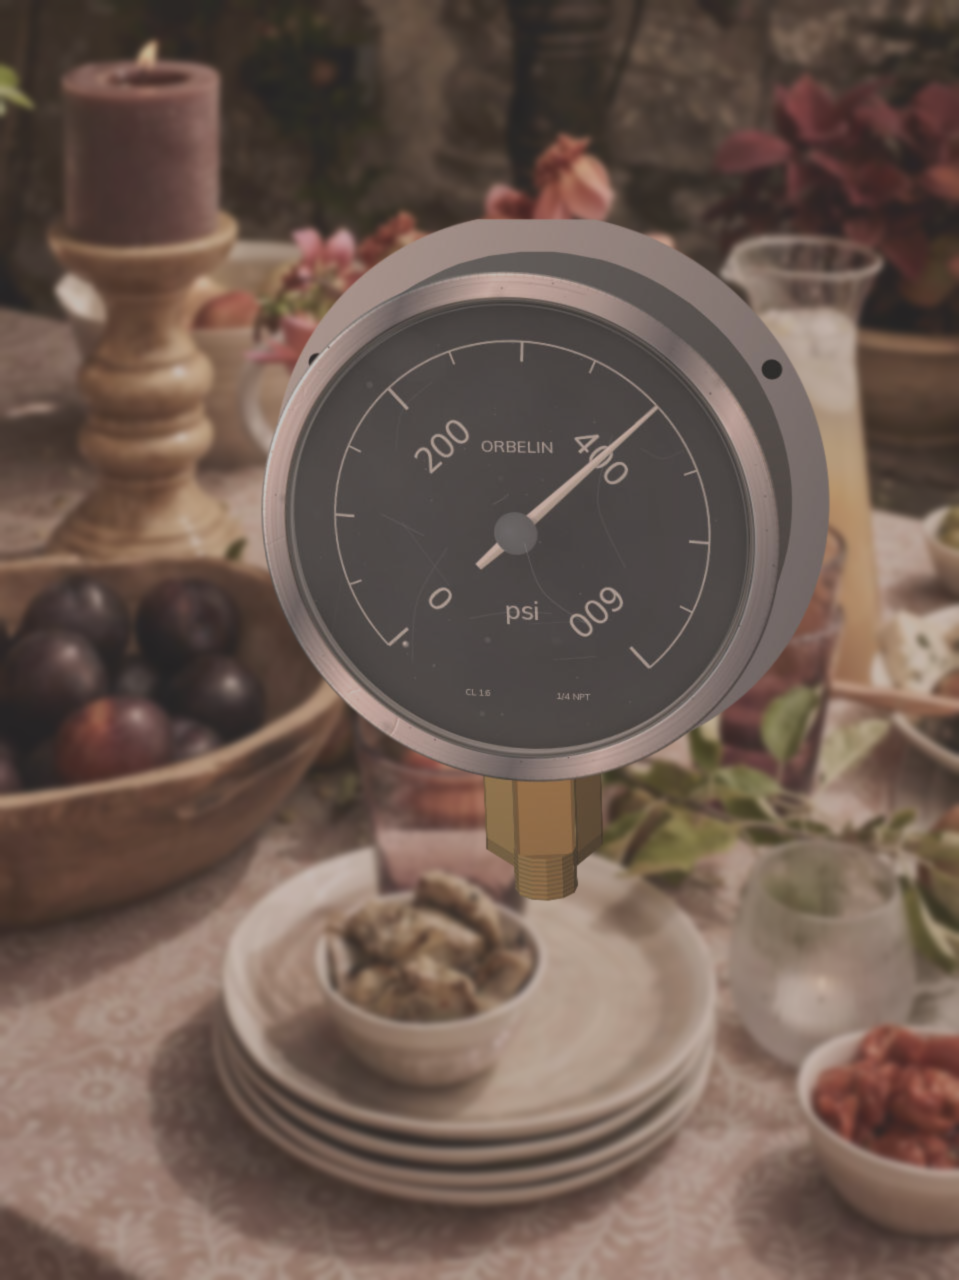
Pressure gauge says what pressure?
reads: 400 psi
